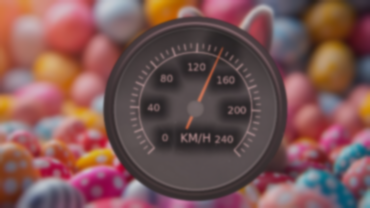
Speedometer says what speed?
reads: 140 km/h
